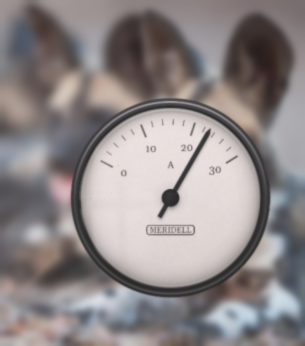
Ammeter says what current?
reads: 23 A
